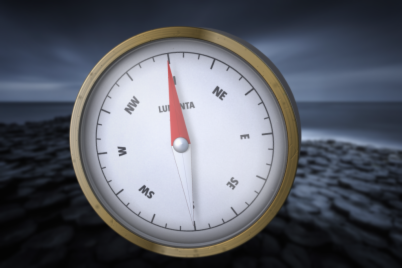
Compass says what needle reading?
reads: 0 °
